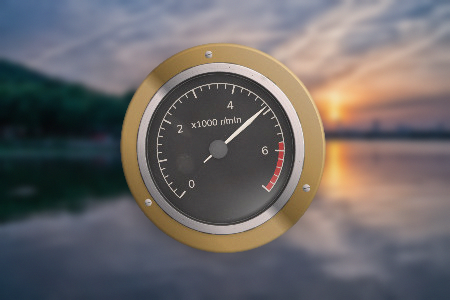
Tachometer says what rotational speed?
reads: 4900 rpm
